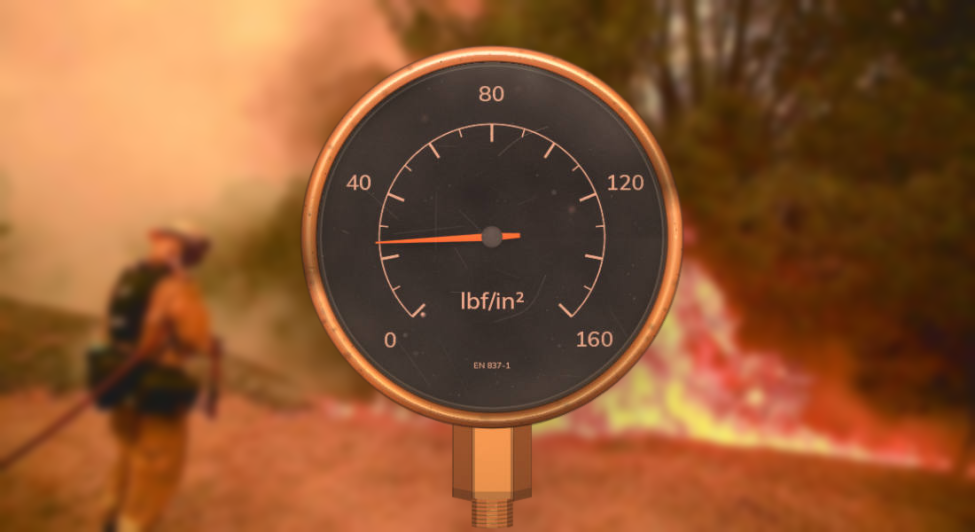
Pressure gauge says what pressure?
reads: 25 psi
